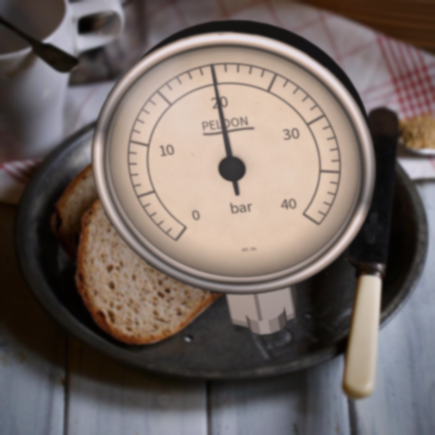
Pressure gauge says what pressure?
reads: 20 bar
